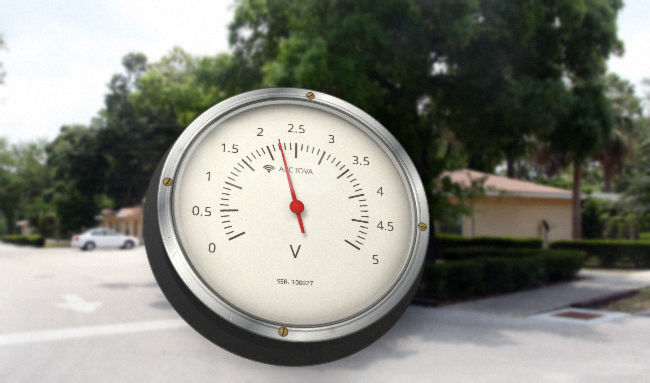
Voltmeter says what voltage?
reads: 2.2 V
